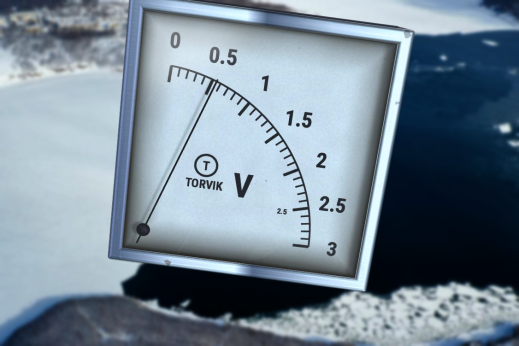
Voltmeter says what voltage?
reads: 0.55 V
